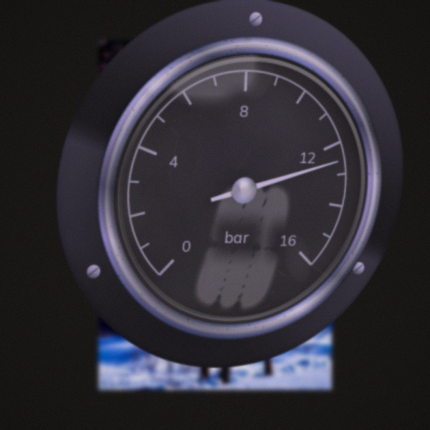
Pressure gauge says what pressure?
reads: 12.5 bar
